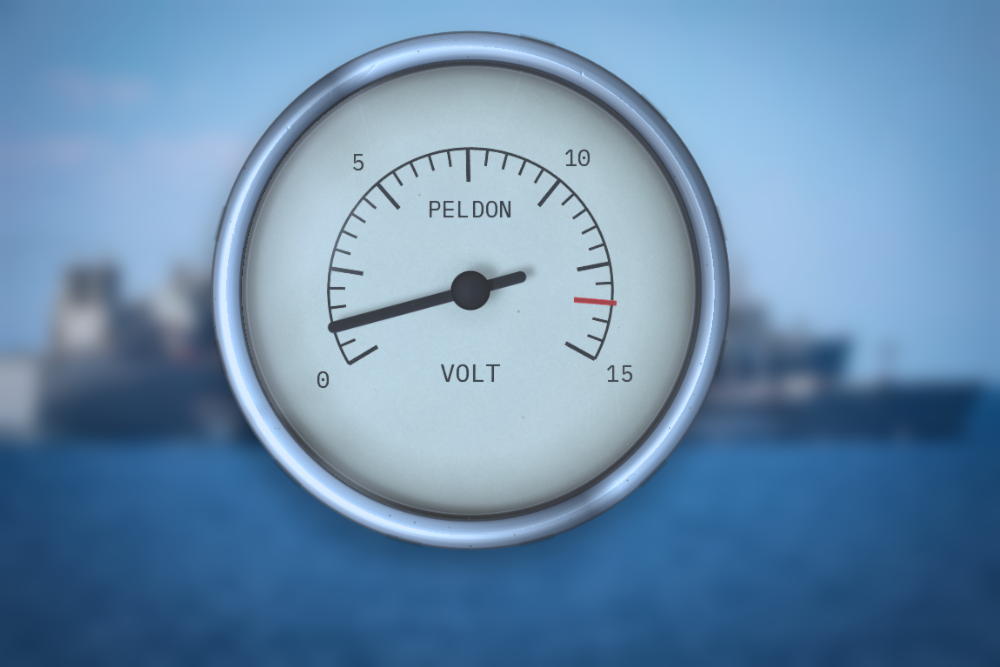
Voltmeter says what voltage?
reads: 1 V
